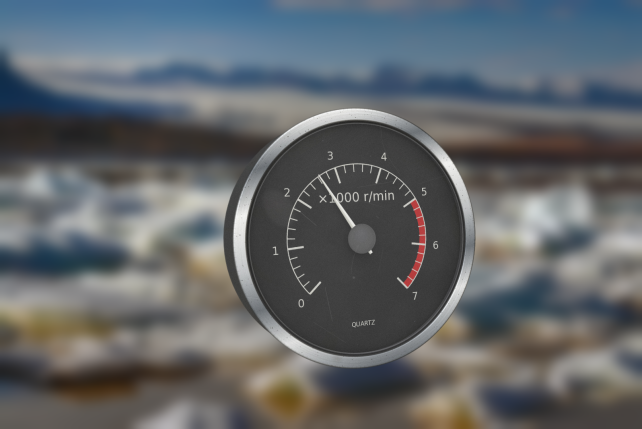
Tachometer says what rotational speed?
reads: 2600 rpm
